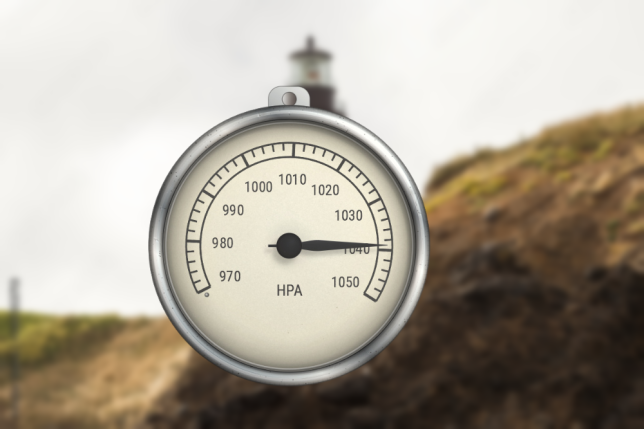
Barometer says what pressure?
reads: 1039 hPa
